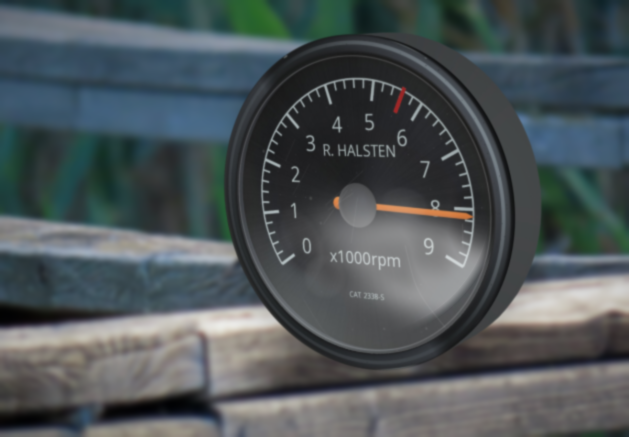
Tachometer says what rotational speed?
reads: 8100 rpm
